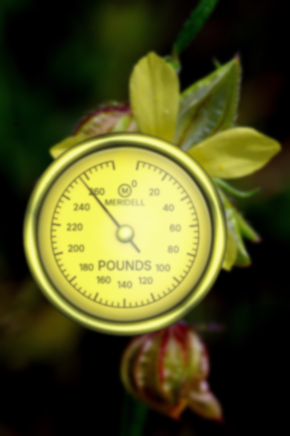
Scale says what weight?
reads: 256 lb
